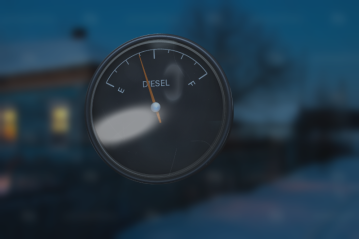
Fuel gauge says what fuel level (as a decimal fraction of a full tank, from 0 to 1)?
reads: 0.375
